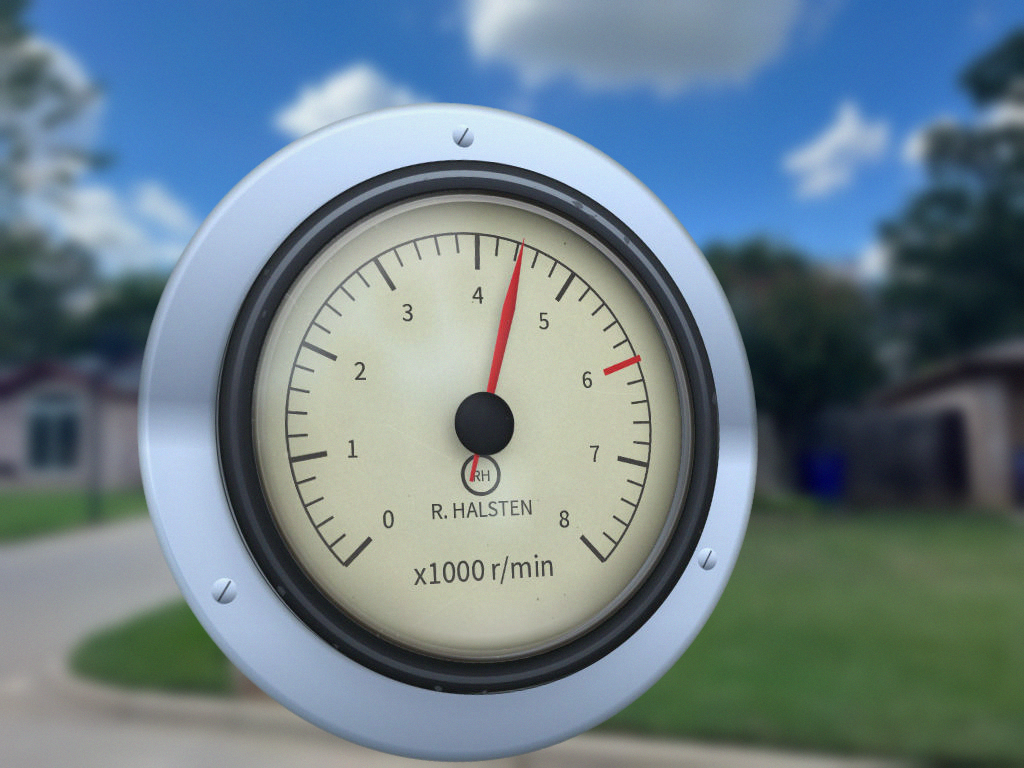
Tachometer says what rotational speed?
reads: 4400 rpm
